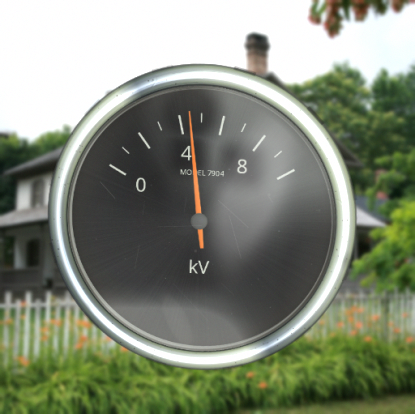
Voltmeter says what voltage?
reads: 4.5 kV
